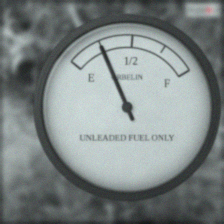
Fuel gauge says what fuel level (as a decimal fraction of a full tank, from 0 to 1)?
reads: 0.25
